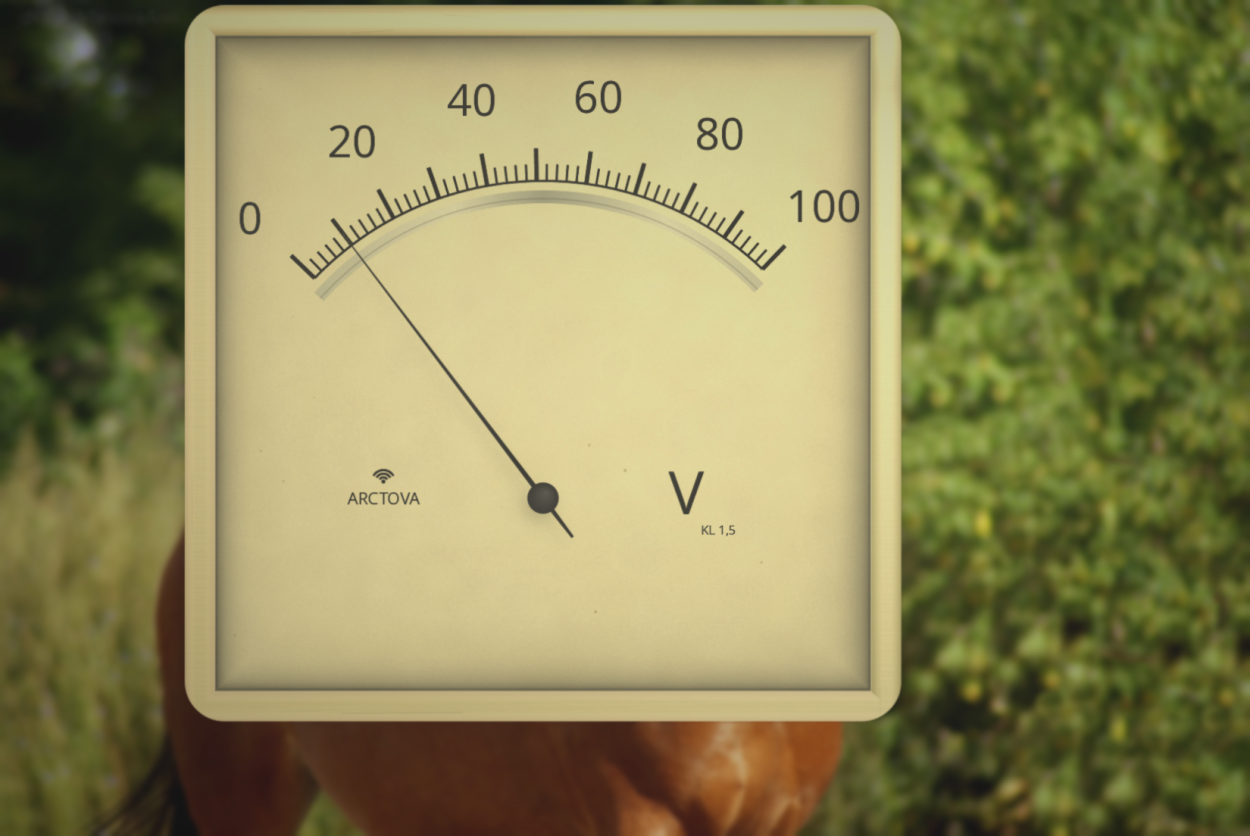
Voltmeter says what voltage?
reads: 10 V
